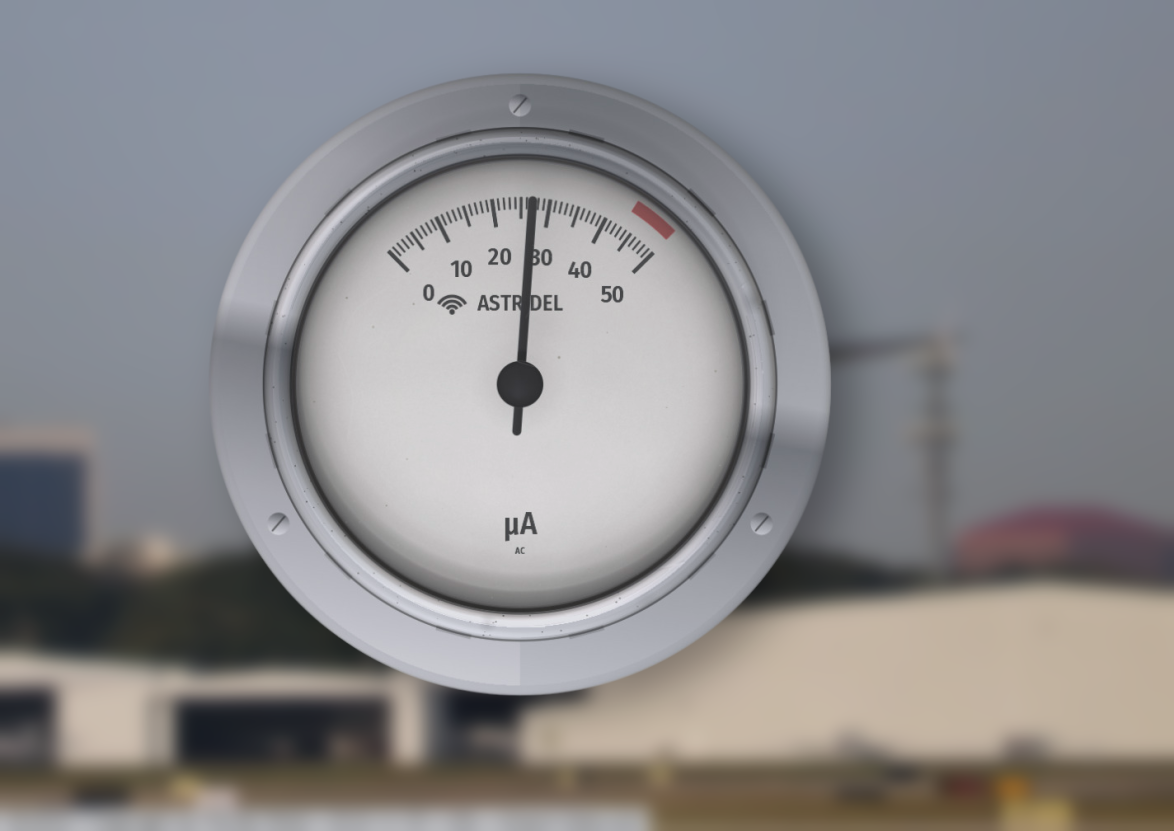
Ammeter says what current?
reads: 27 µA
